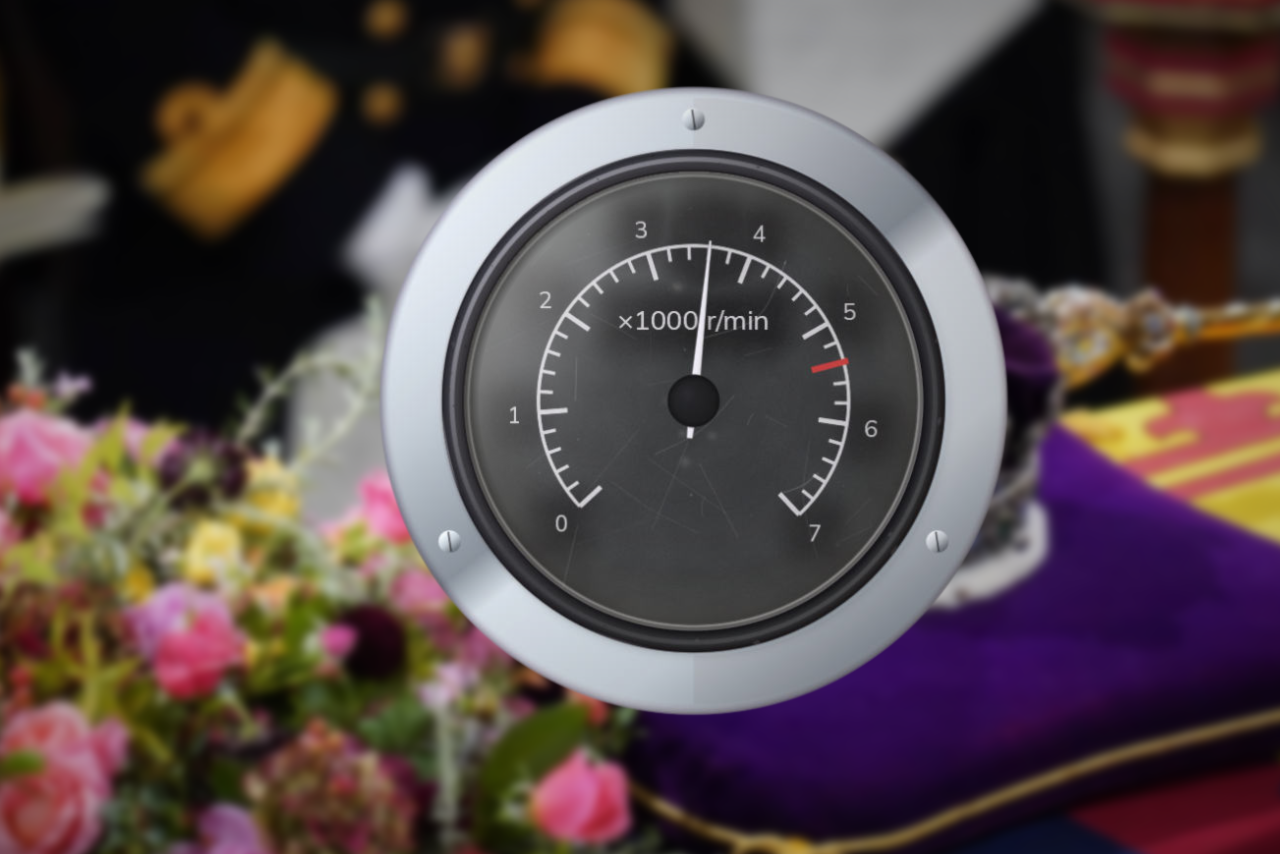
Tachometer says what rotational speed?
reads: 3600 rpm
